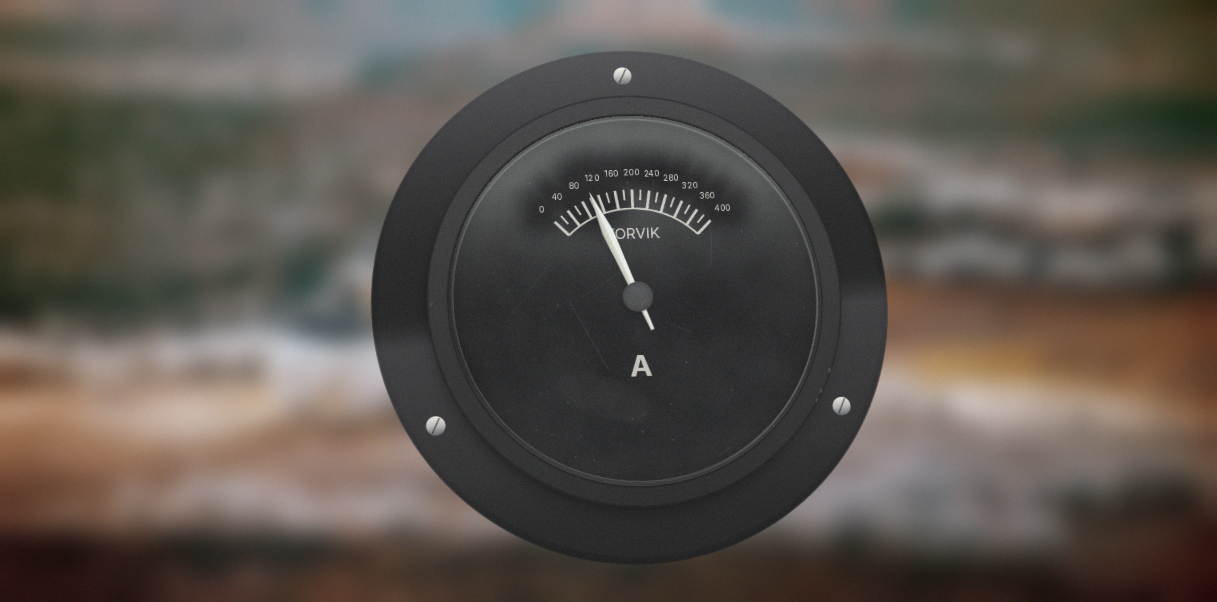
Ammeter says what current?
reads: 100 A
